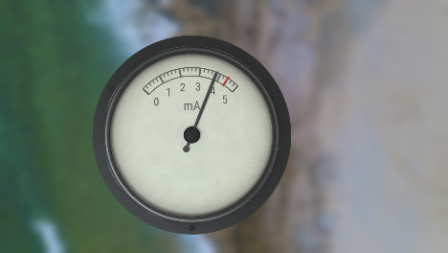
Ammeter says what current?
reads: 3.8 mA
